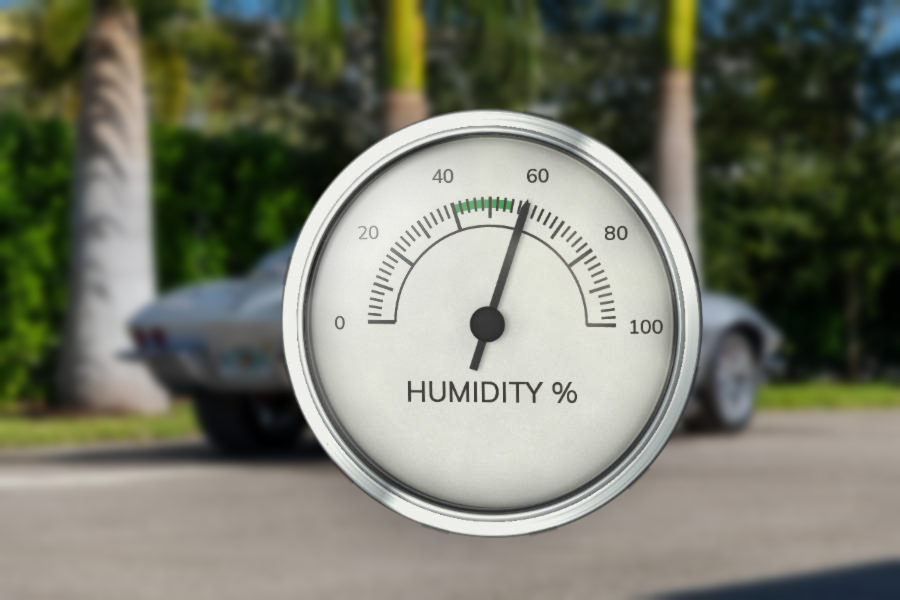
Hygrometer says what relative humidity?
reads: 60 %
